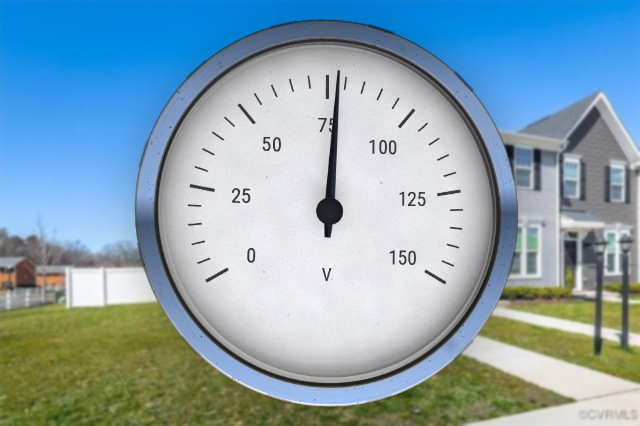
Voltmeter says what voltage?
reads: 77.5 V
